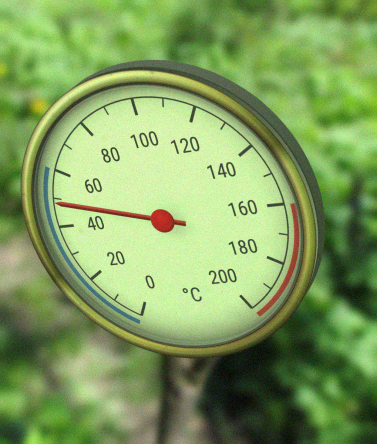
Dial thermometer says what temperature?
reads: 50 °C
